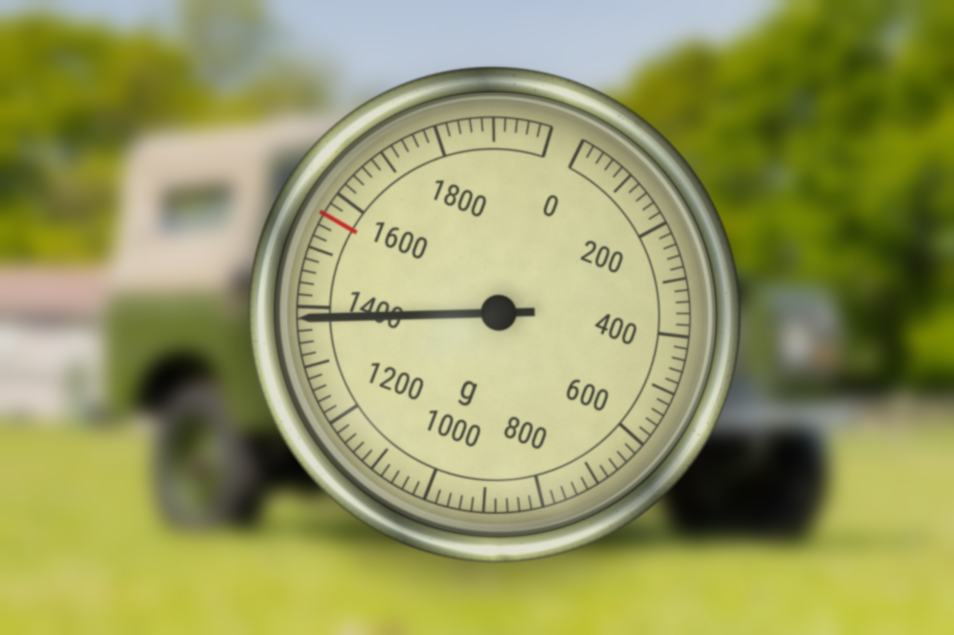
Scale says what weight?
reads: 1380 g
